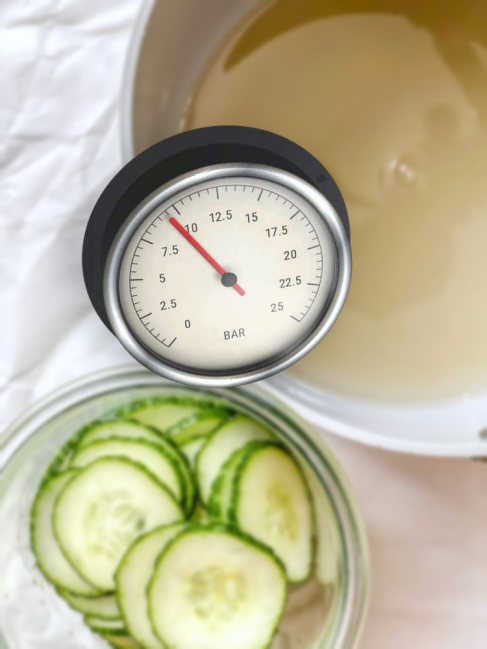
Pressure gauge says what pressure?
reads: 9.5 bar
